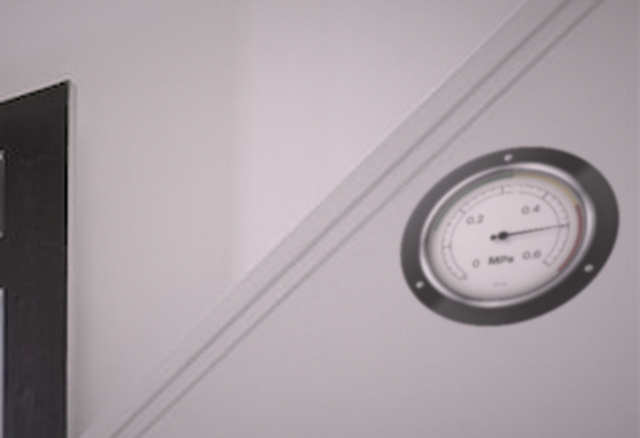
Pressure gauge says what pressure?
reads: 0.5 MPa
